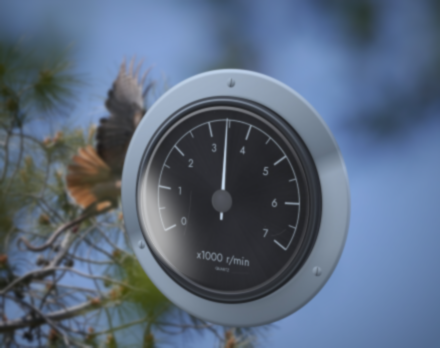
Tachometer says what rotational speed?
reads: 3500 rpm
